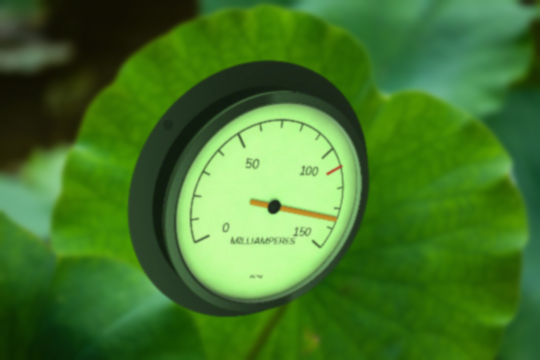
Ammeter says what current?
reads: 135 mA
